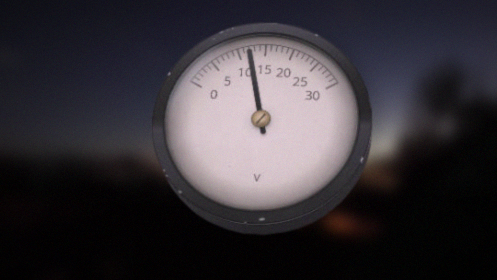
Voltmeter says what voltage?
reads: 12 V
